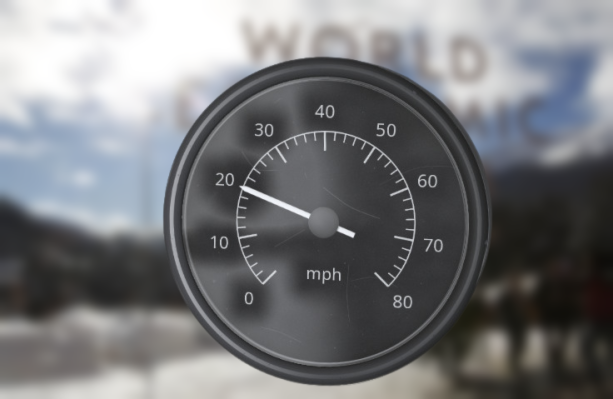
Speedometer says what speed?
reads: 20 mph
